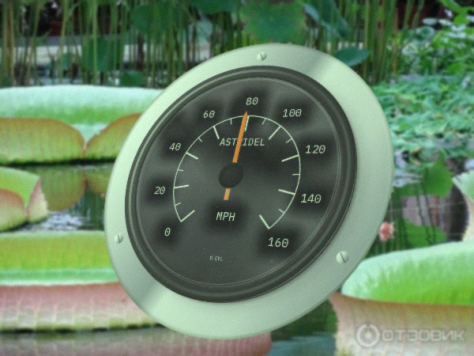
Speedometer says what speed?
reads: 80 mph
